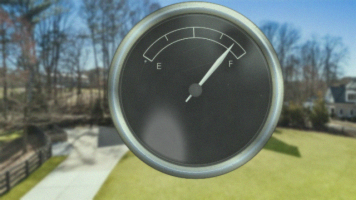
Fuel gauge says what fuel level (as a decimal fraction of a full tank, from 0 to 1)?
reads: 0.875
